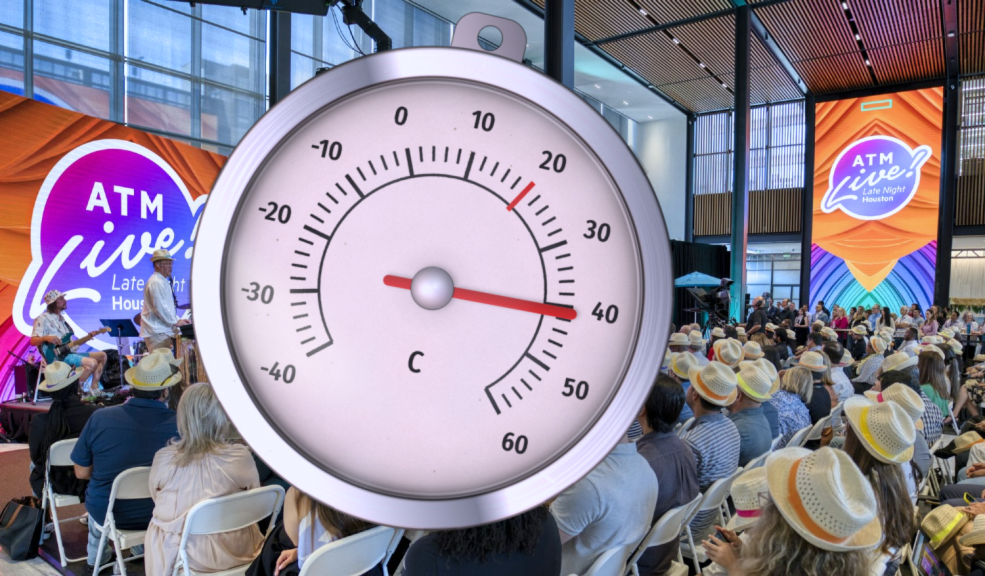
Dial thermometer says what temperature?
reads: 41 °C
